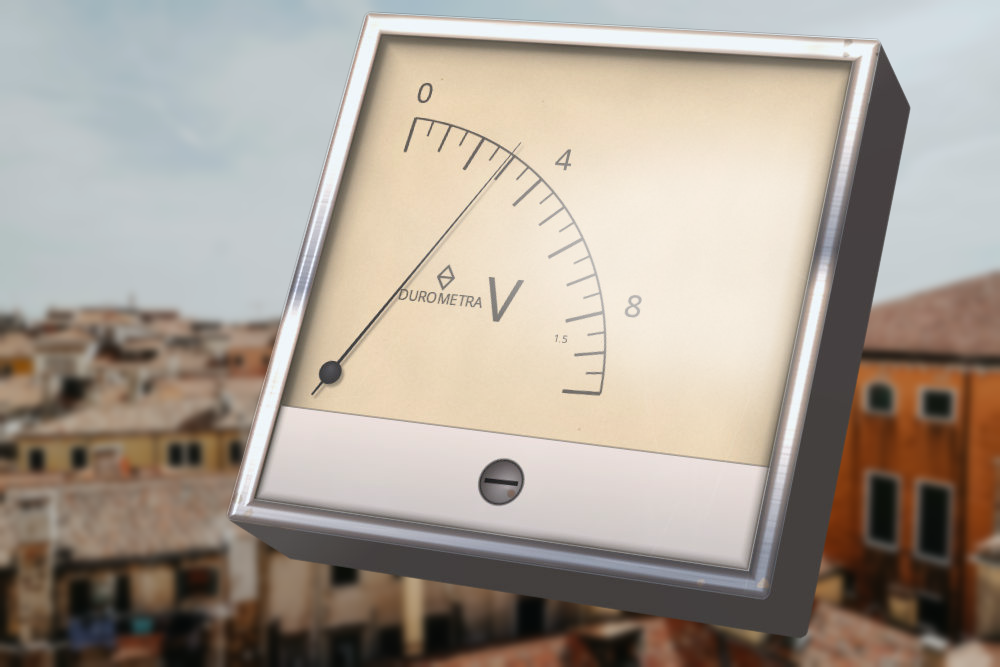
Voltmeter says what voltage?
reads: 3 V
